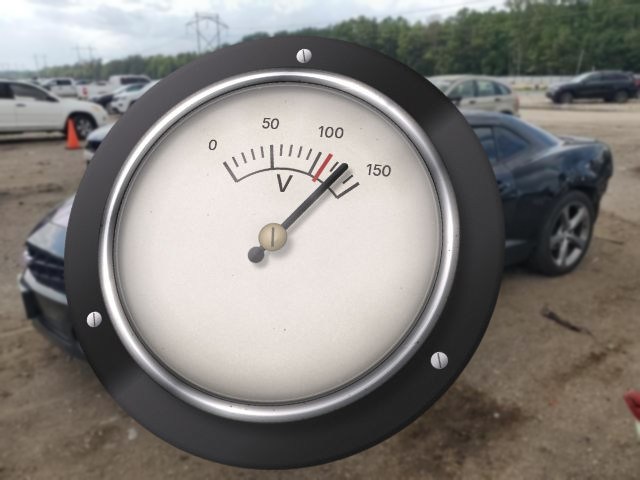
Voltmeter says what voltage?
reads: 130 V
